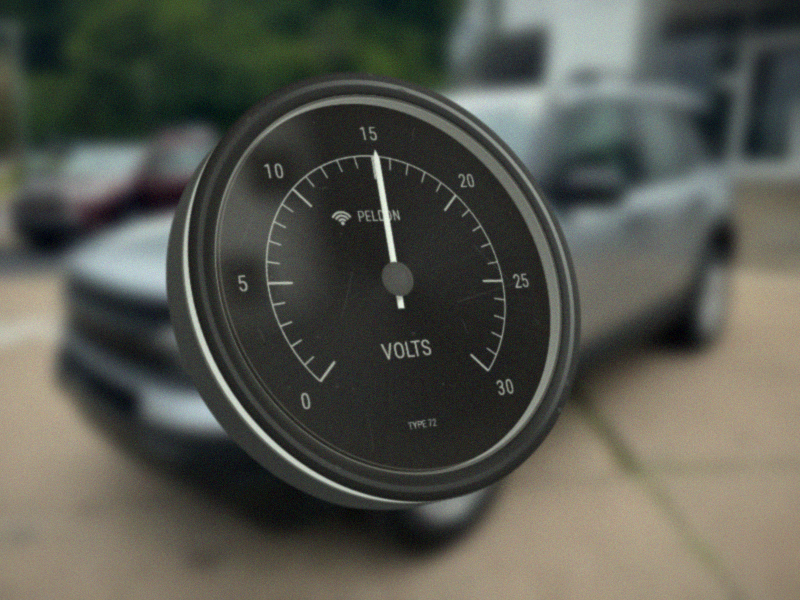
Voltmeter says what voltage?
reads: 15 V
